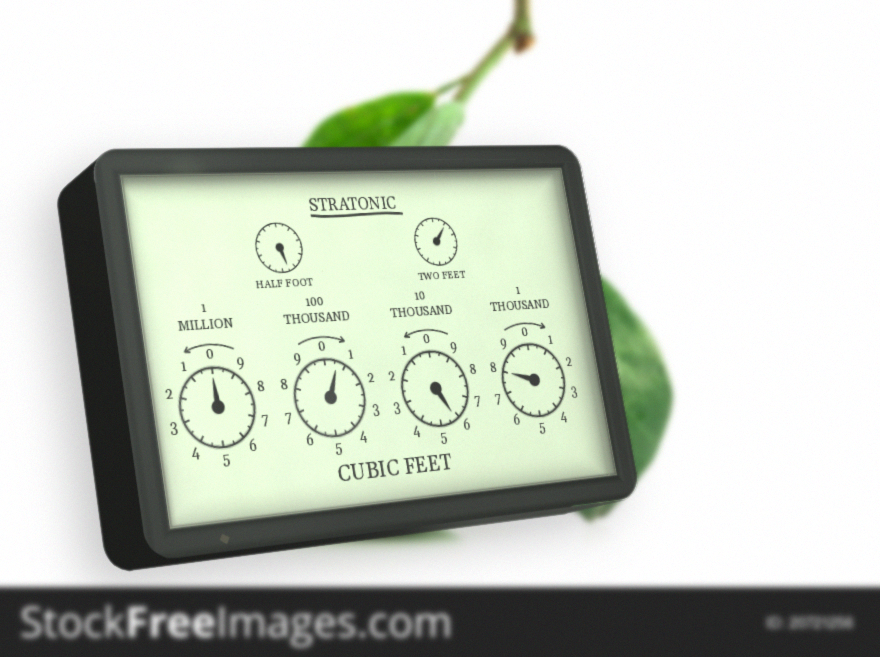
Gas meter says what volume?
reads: 5800 ft³
